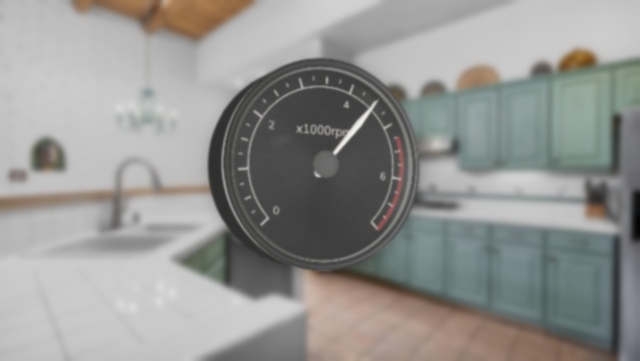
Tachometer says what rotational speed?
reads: 4500 rpm
